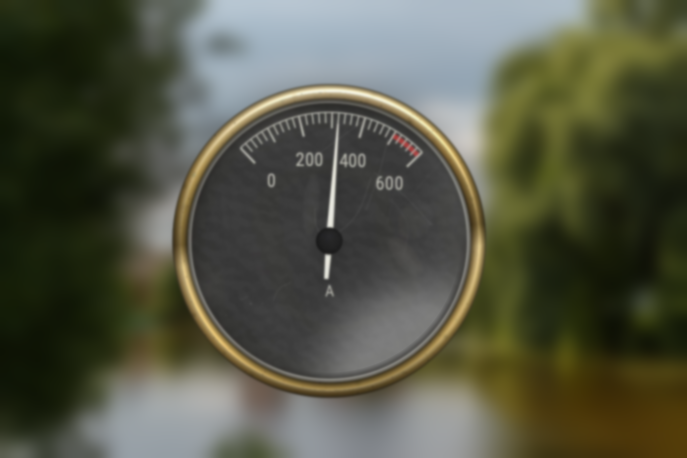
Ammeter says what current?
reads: 320 A
